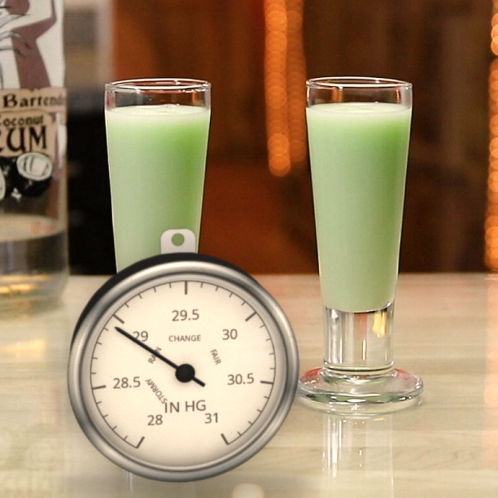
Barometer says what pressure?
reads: 28.95 inHg
